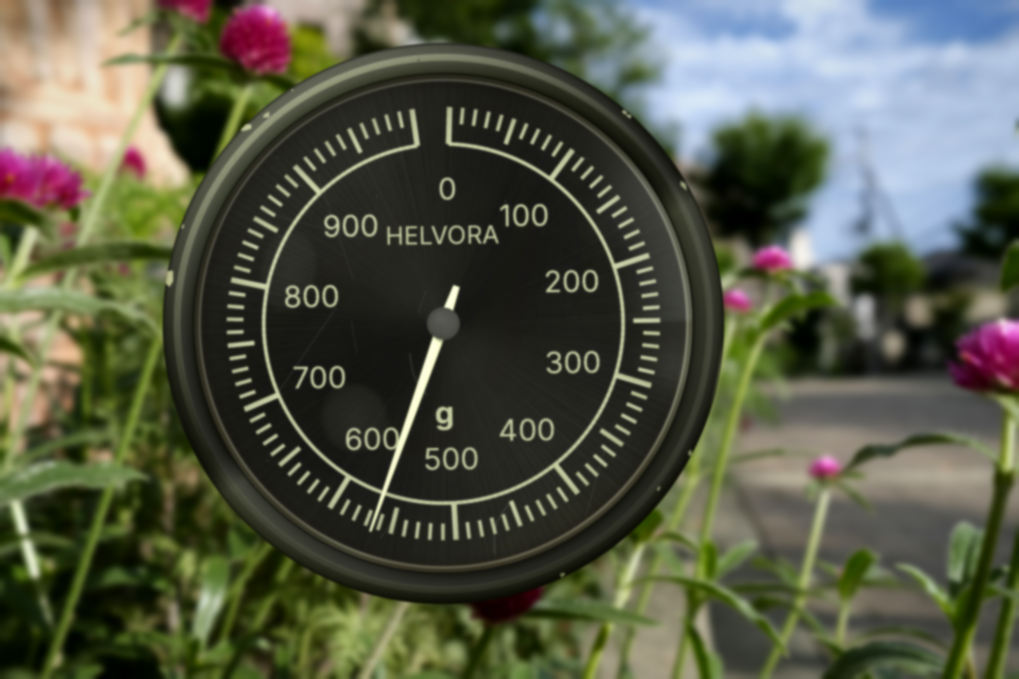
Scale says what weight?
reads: 565 g
